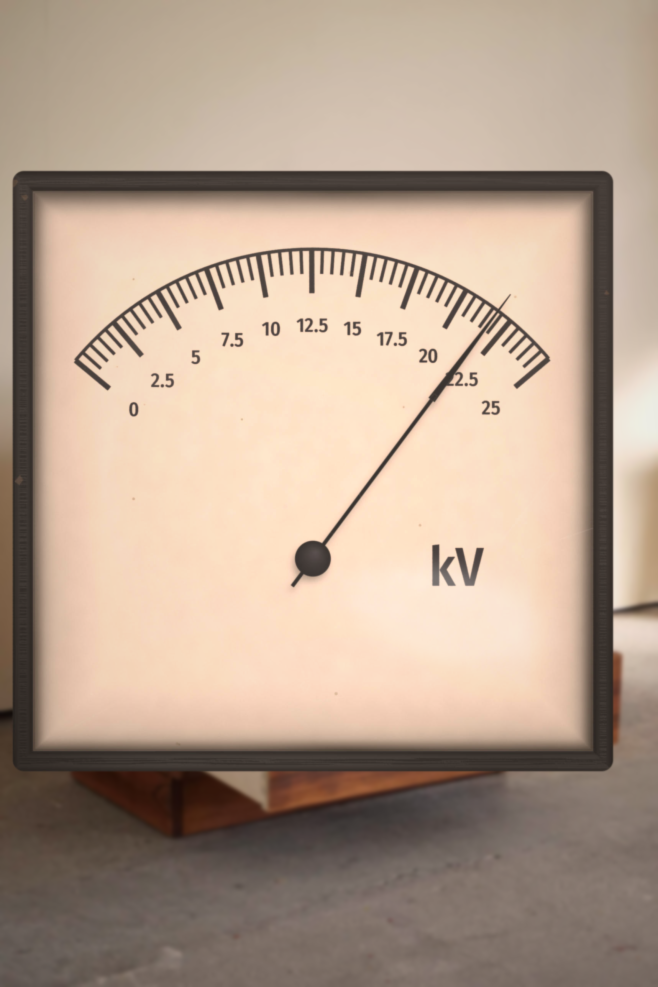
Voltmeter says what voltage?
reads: 21.75 kV
